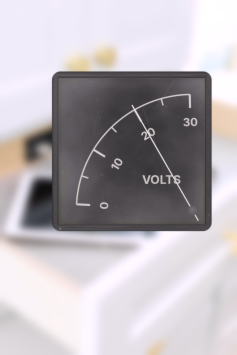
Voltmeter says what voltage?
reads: 20 V
